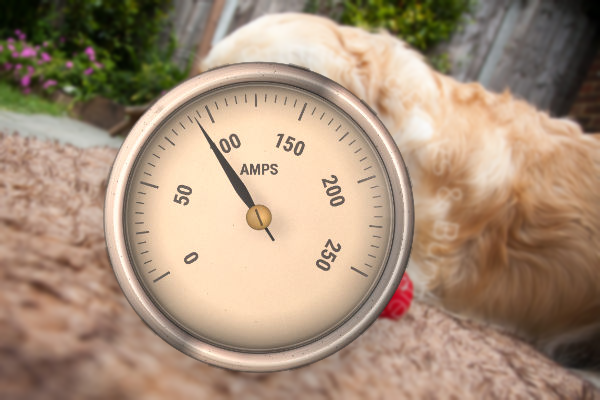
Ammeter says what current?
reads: 92.5 A
